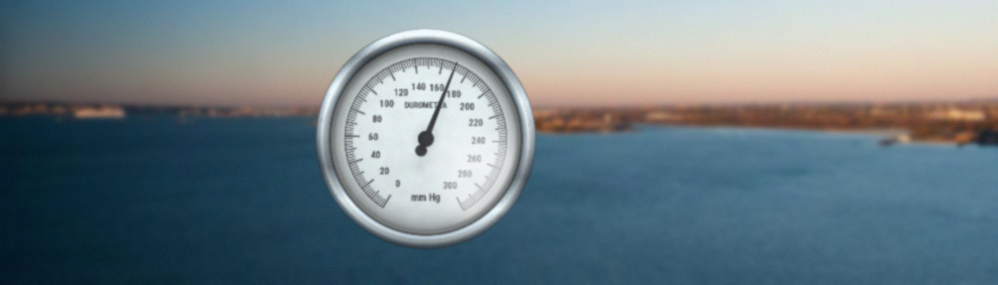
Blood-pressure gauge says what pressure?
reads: 170 mmHg
